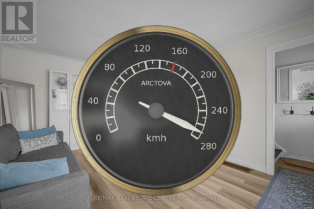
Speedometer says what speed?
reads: 270 km/h
